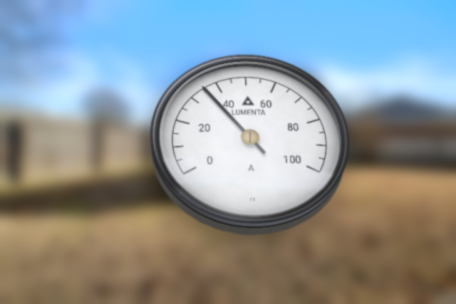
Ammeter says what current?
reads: 35 A
